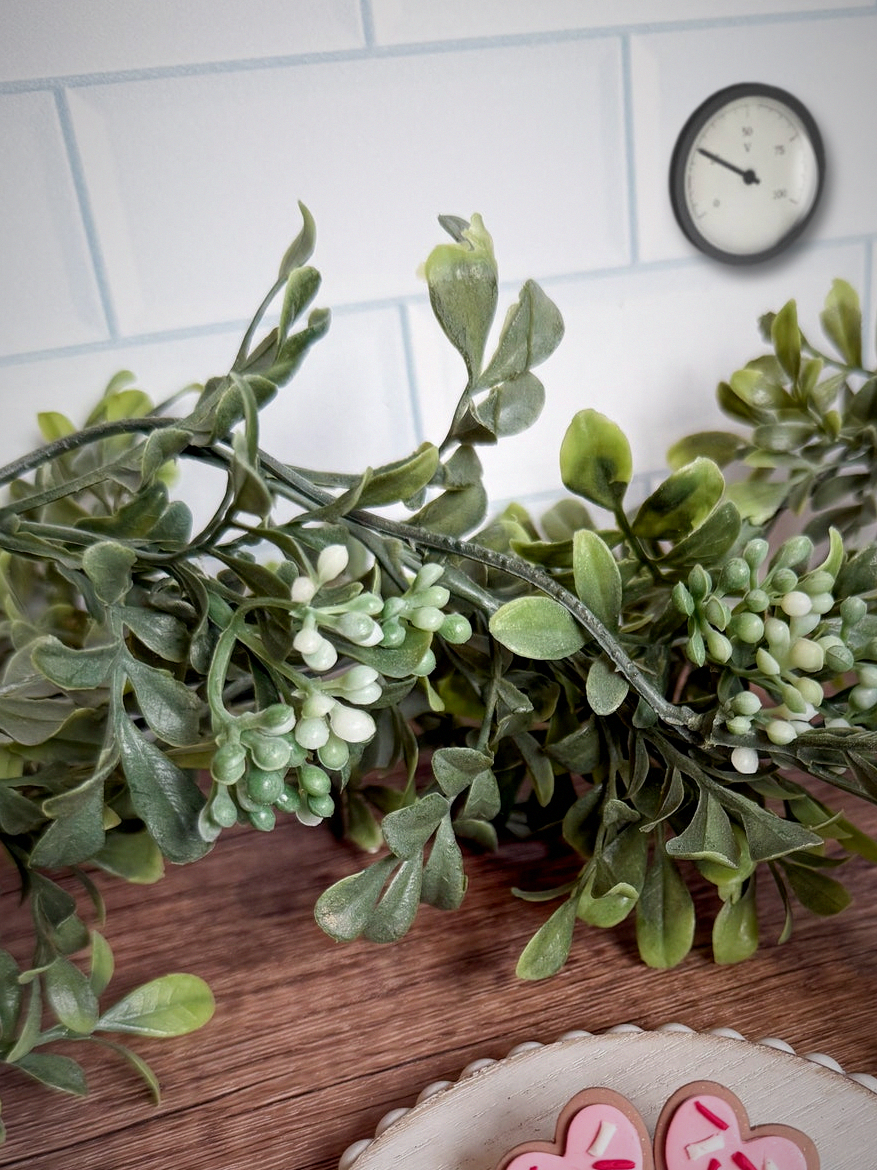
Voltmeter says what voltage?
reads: 25 V
